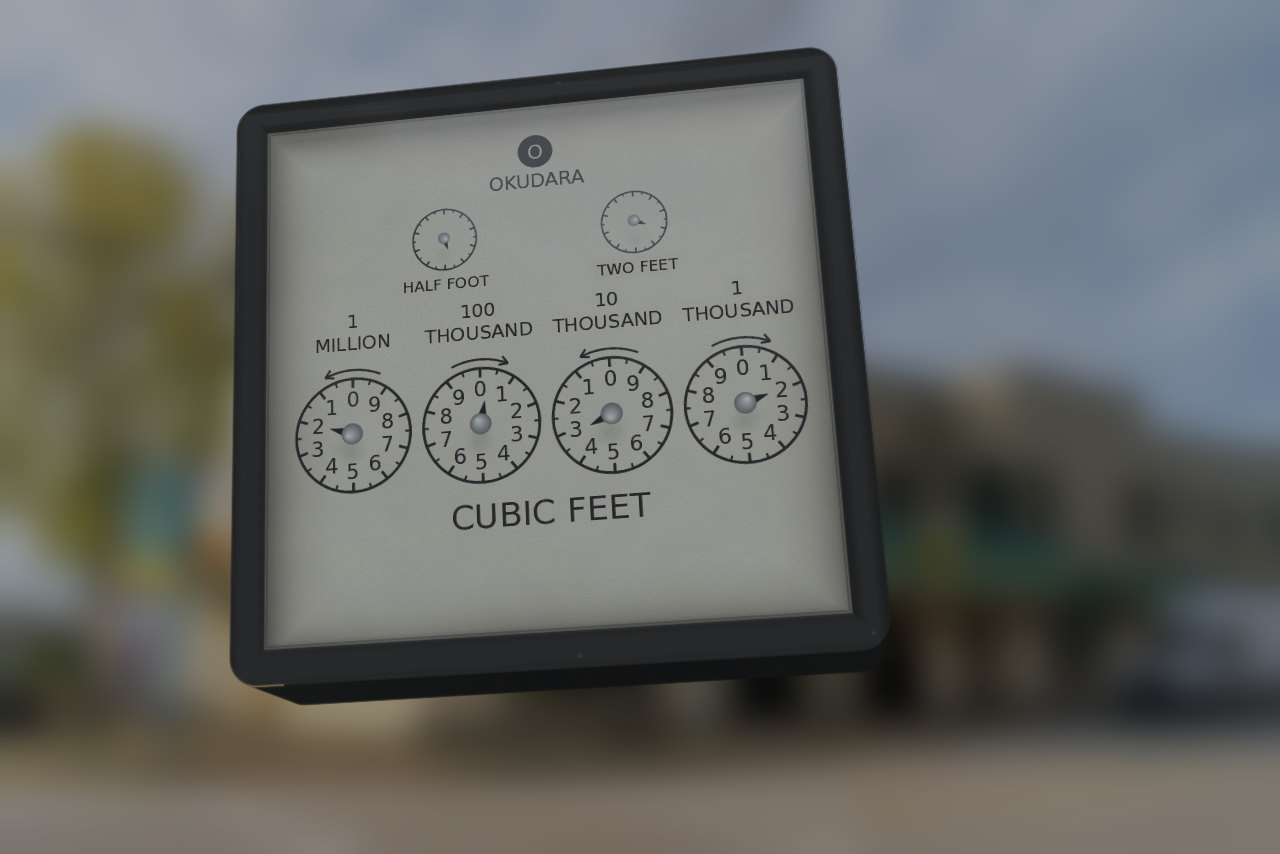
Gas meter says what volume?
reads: 203200 ft³
